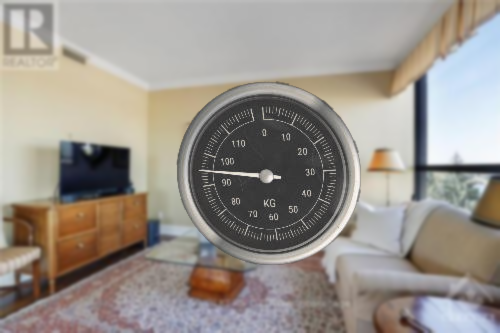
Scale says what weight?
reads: 95 kg
